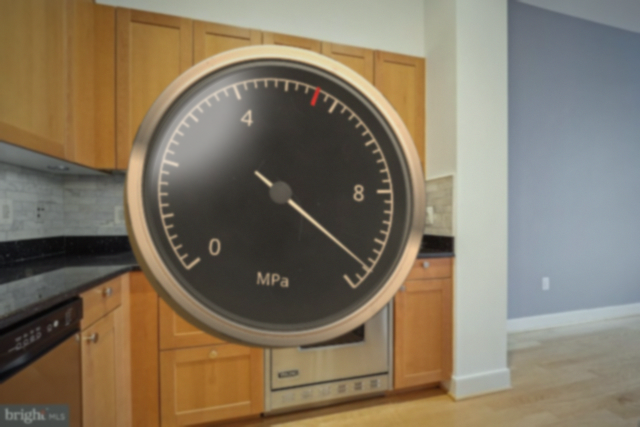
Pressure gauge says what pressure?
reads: 9.6 MPa
